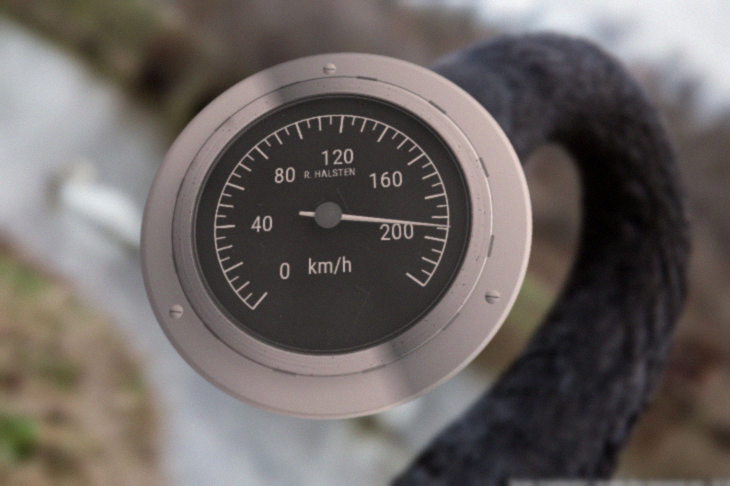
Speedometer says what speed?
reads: 195 km/h
